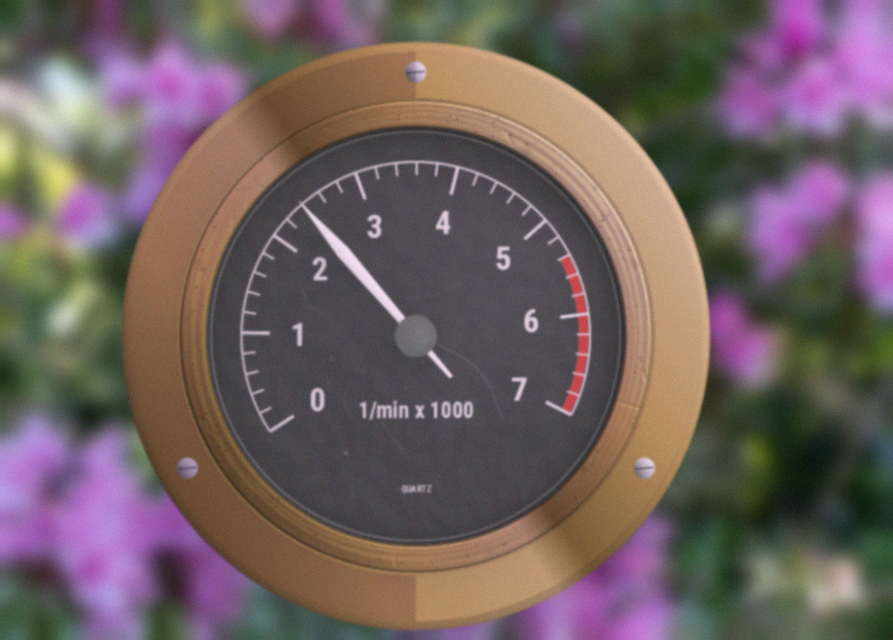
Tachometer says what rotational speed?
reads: 2400 rpm
